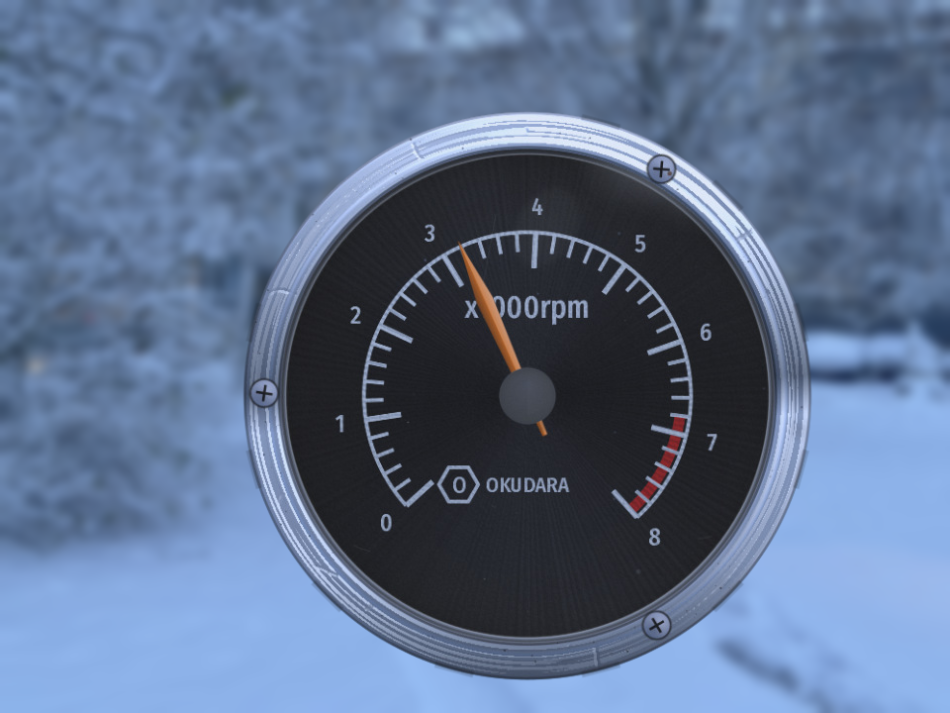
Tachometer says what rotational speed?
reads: 3200 rpm
